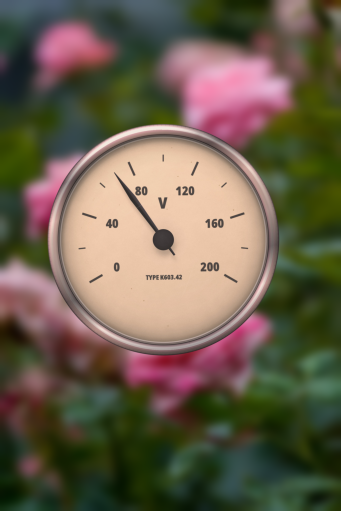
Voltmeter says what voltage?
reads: 70 V
